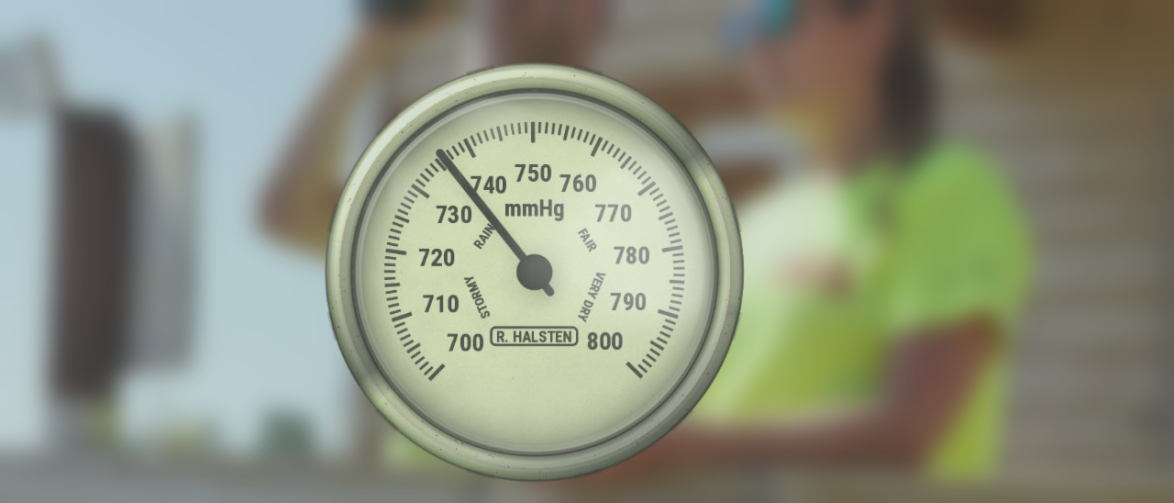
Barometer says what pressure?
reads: 736 mmHg
